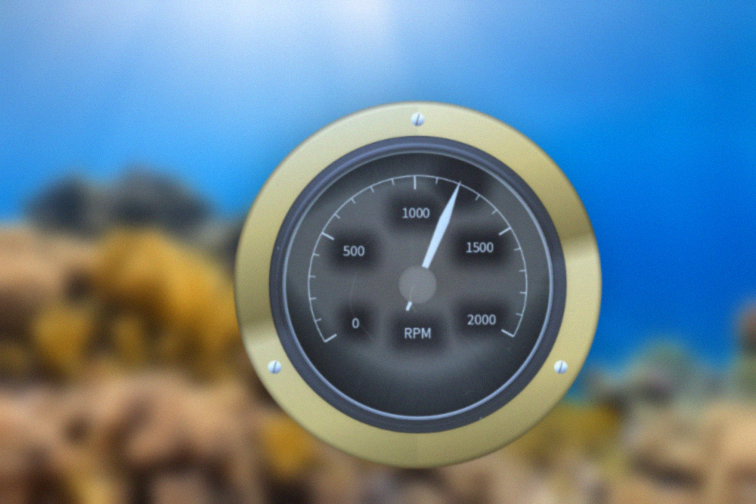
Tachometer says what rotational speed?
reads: 1200 rpm
